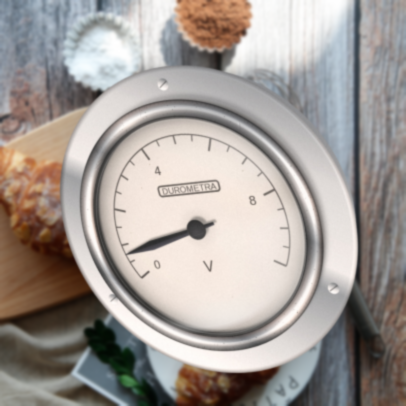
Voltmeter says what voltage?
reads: 0.75 V
